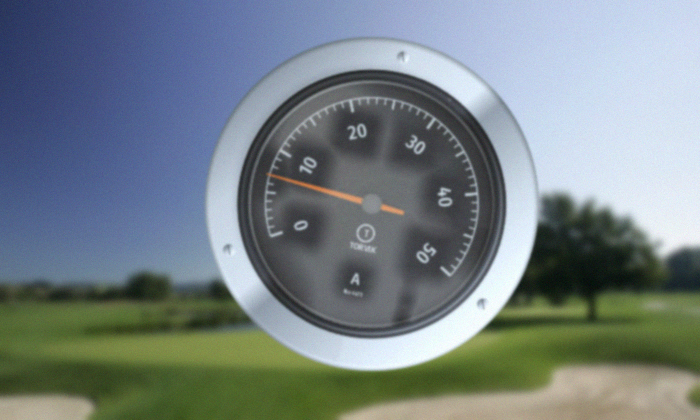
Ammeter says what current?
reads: 7 A
